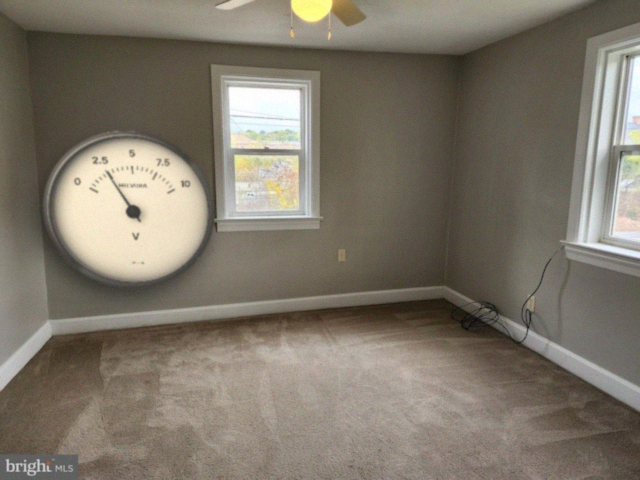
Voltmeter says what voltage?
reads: 2.5 V
